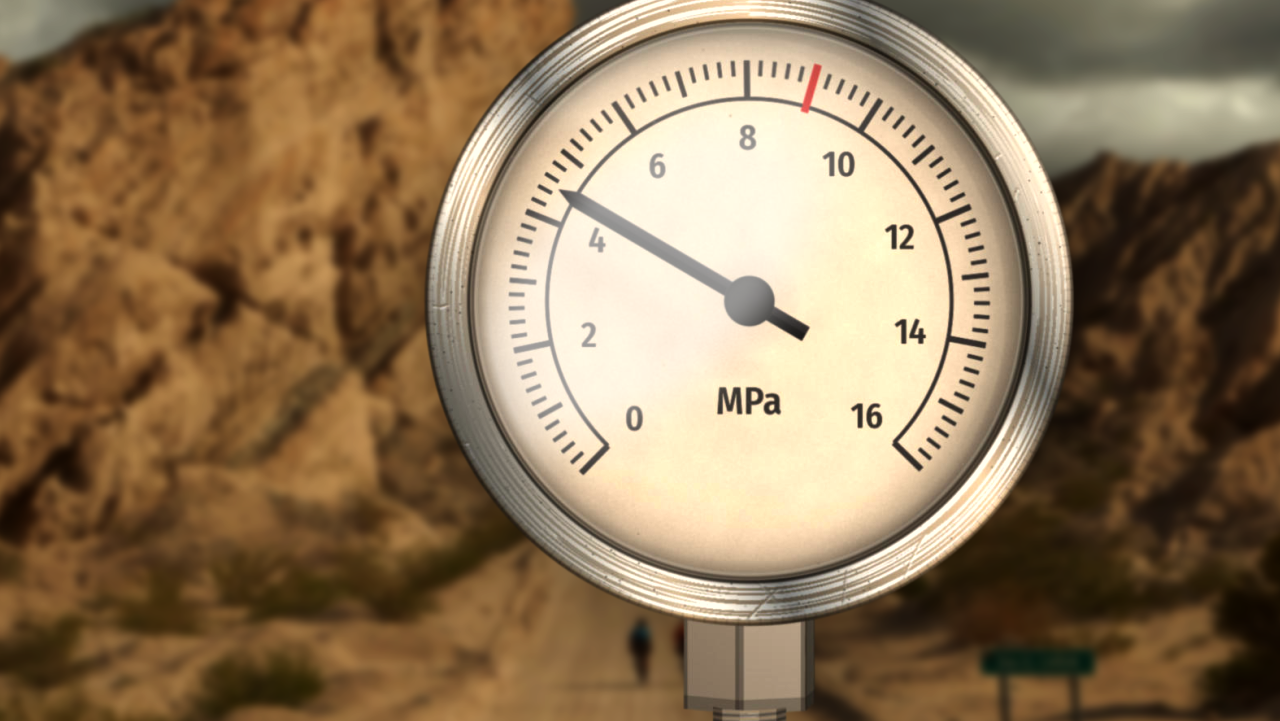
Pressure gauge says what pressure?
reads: 4.5 MPa
